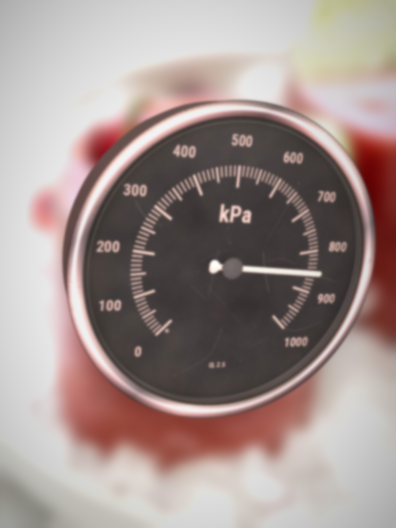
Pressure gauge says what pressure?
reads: 850 kPa
